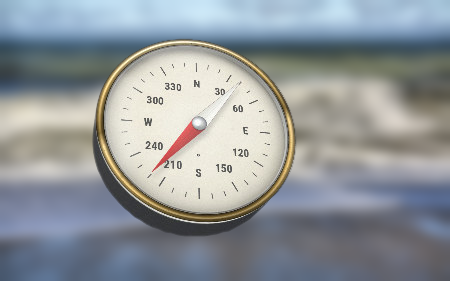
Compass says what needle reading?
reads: 220 °
